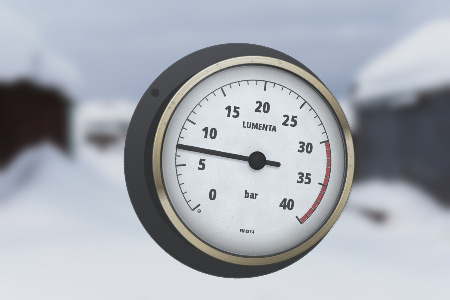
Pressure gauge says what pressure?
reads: 7 bar
